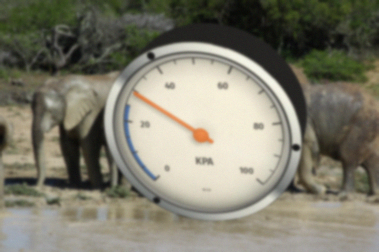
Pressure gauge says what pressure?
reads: 30 kPa
